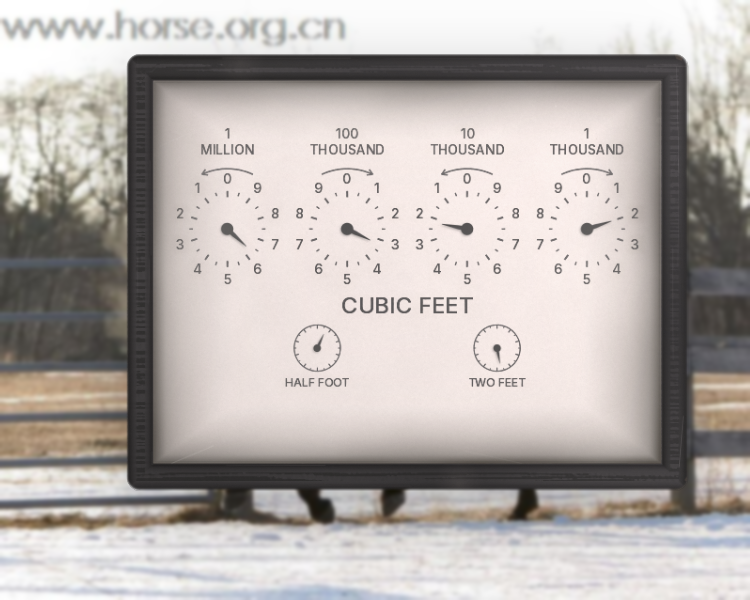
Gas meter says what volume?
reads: 632200 ft³
